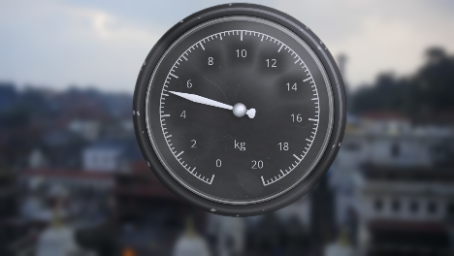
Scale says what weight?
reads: 5.2 kg
